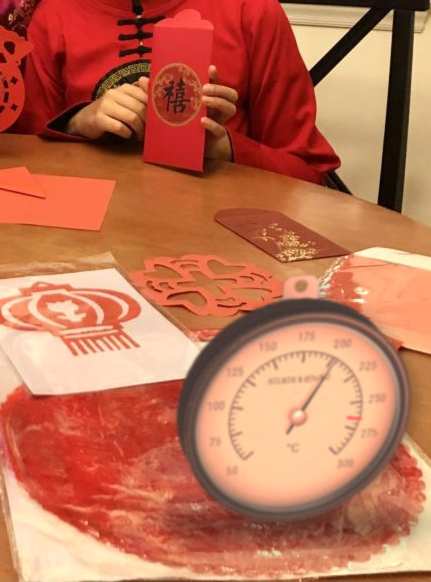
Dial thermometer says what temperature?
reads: 200 °C
